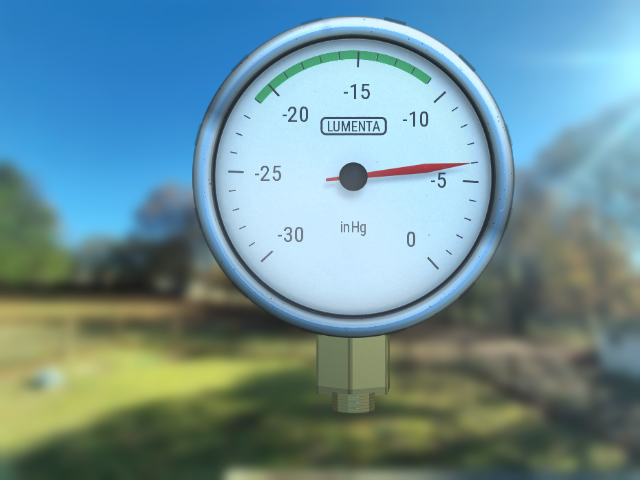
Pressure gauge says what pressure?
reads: -6 inHg
